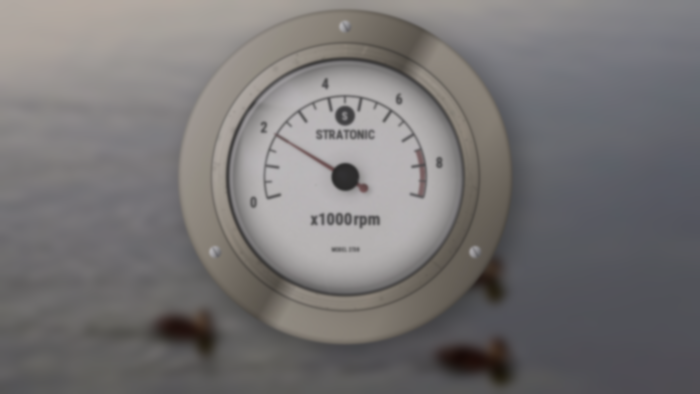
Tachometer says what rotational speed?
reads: 2000 rpm
